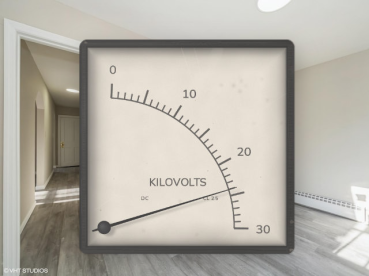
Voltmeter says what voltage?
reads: 24 kV
